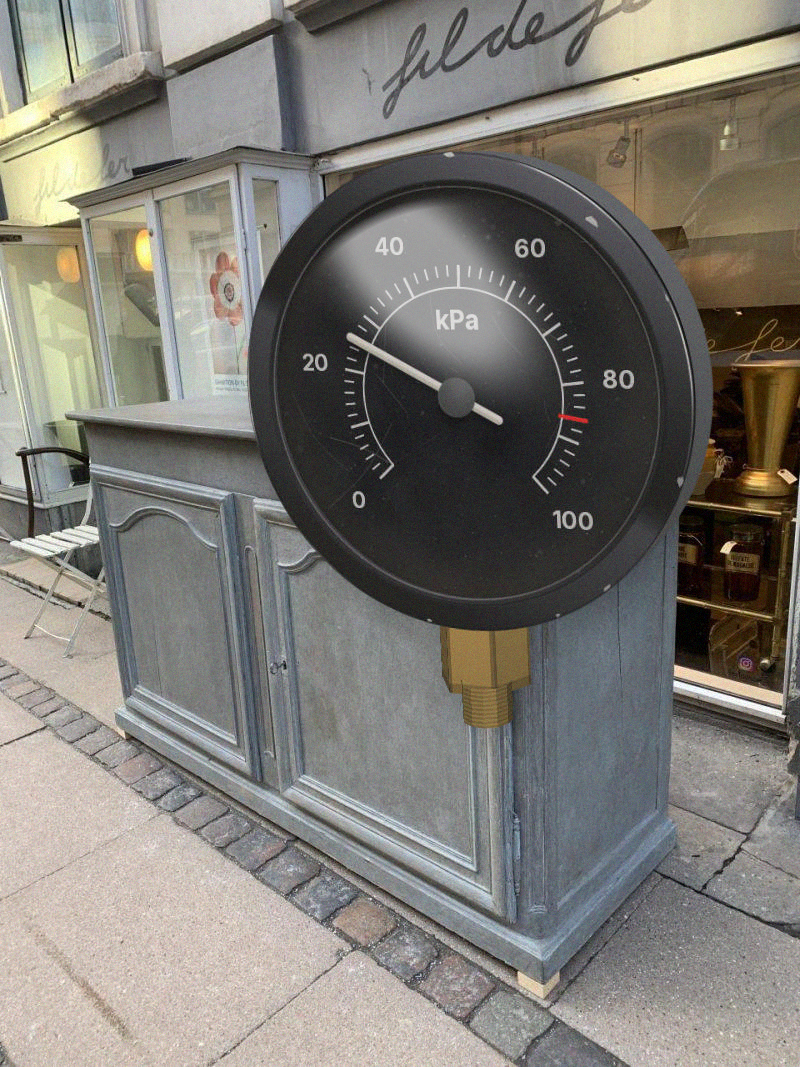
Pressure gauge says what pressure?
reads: 26 kPa
